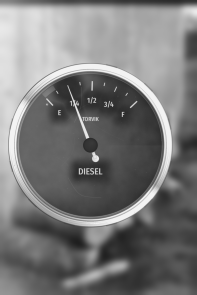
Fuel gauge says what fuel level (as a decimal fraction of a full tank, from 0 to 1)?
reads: 0.25
